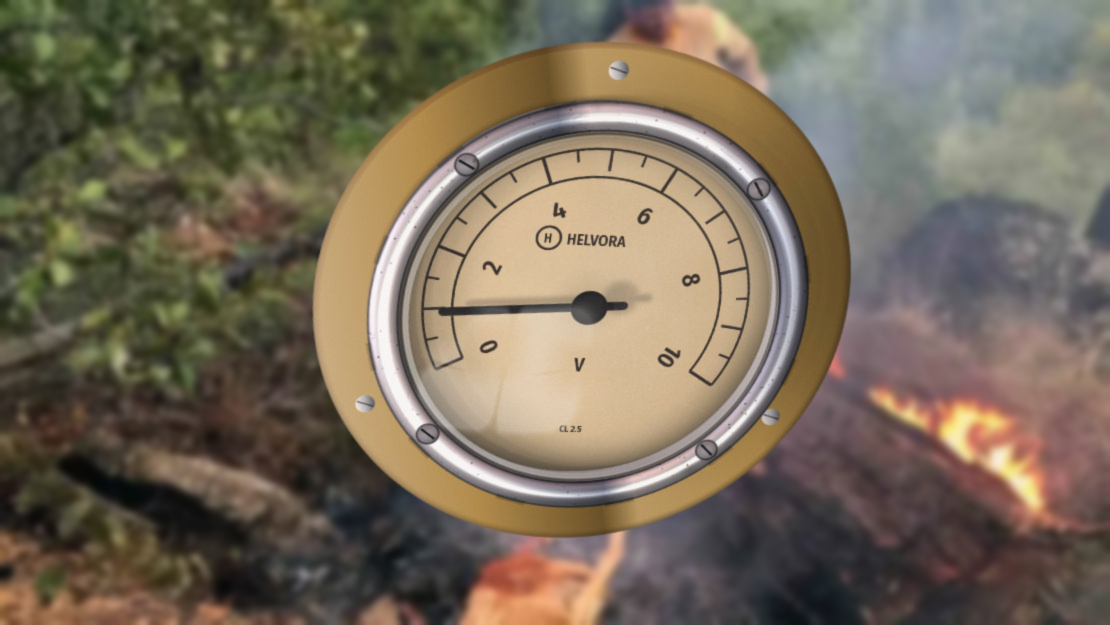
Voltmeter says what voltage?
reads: 1 V
